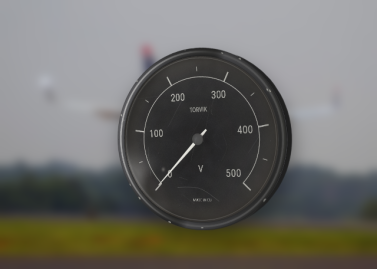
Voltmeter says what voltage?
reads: 0 V
